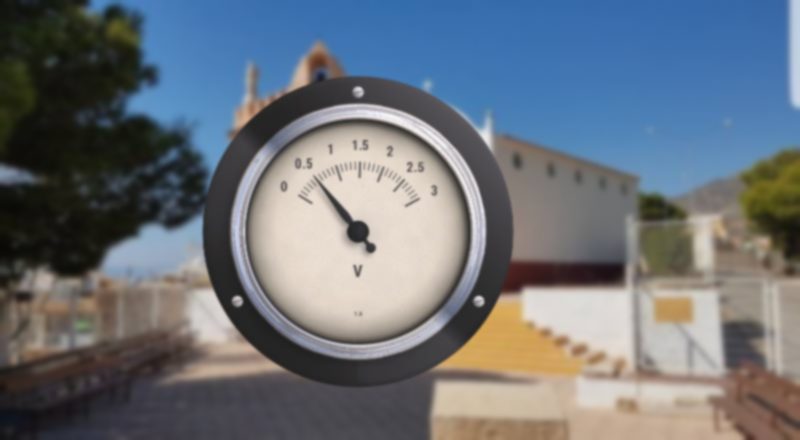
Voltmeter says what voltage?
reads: 0.5 V
